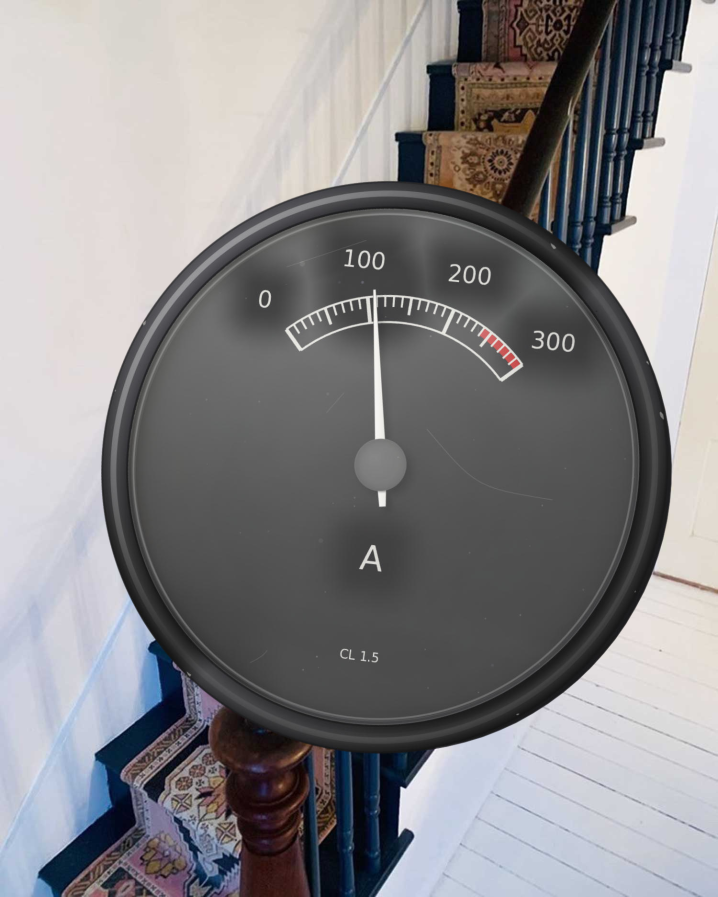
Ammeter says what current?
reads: 110 A
